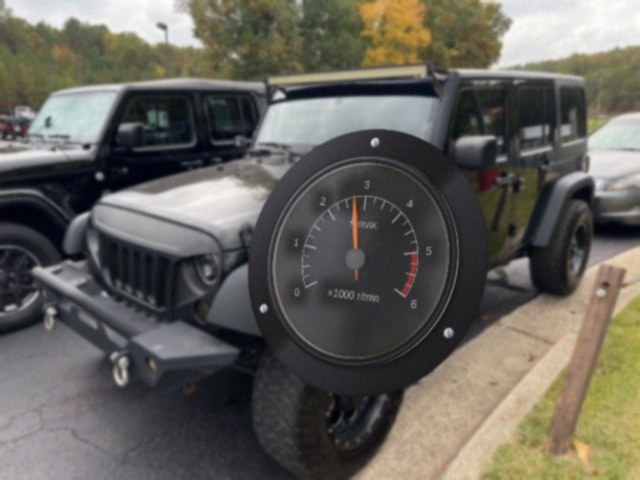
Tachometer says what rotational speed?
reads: 2750 rpm
